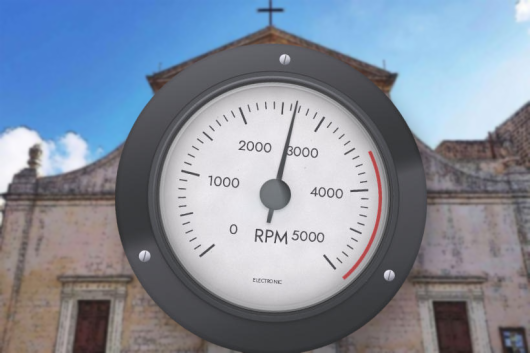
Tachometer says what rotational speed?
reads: 2650 rpm
